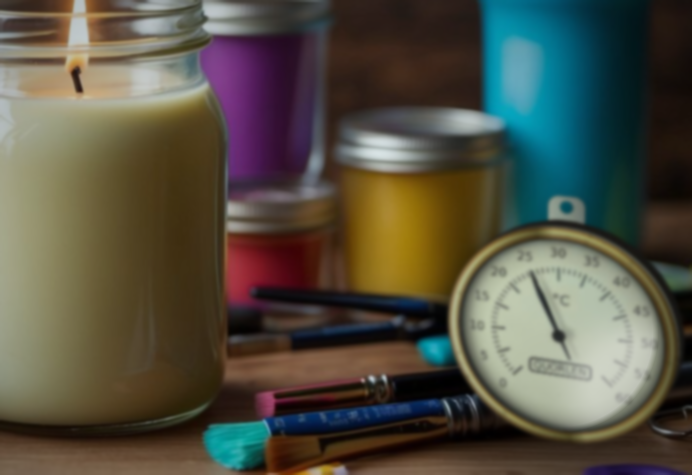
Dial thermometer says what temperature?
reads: 25 °C
